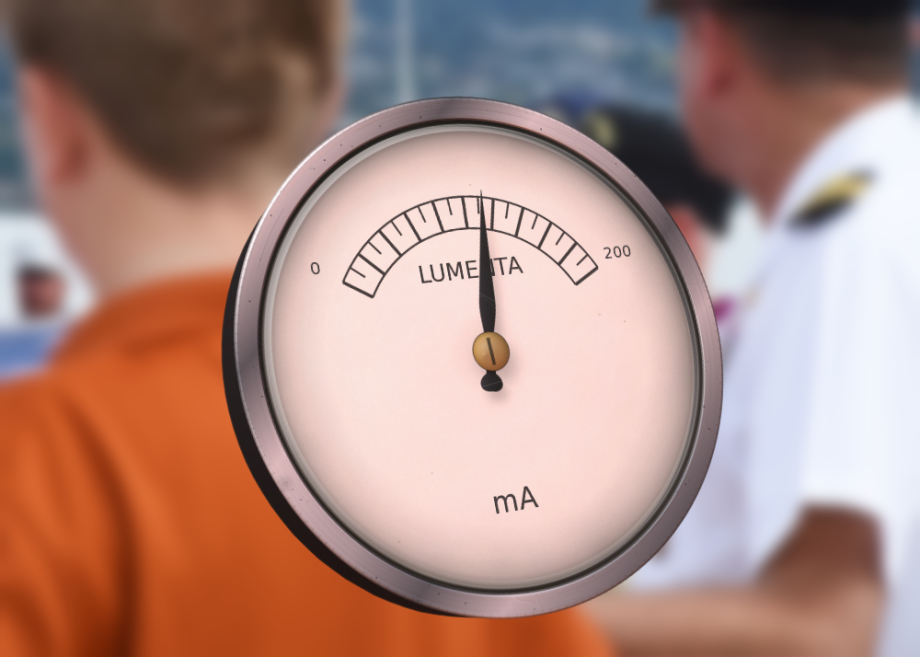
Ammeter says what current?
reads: 110 mA
